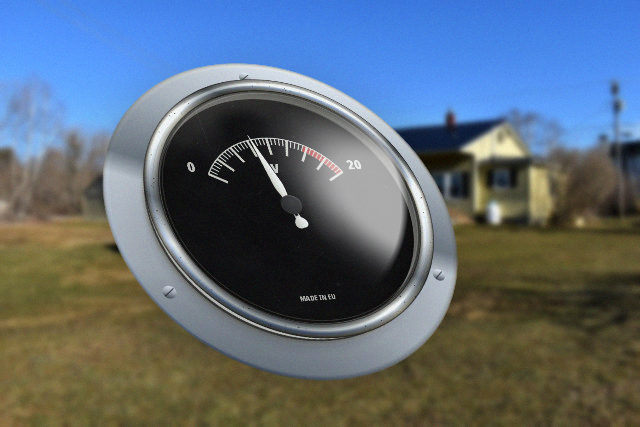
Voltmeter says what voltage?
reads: 7.5 V
